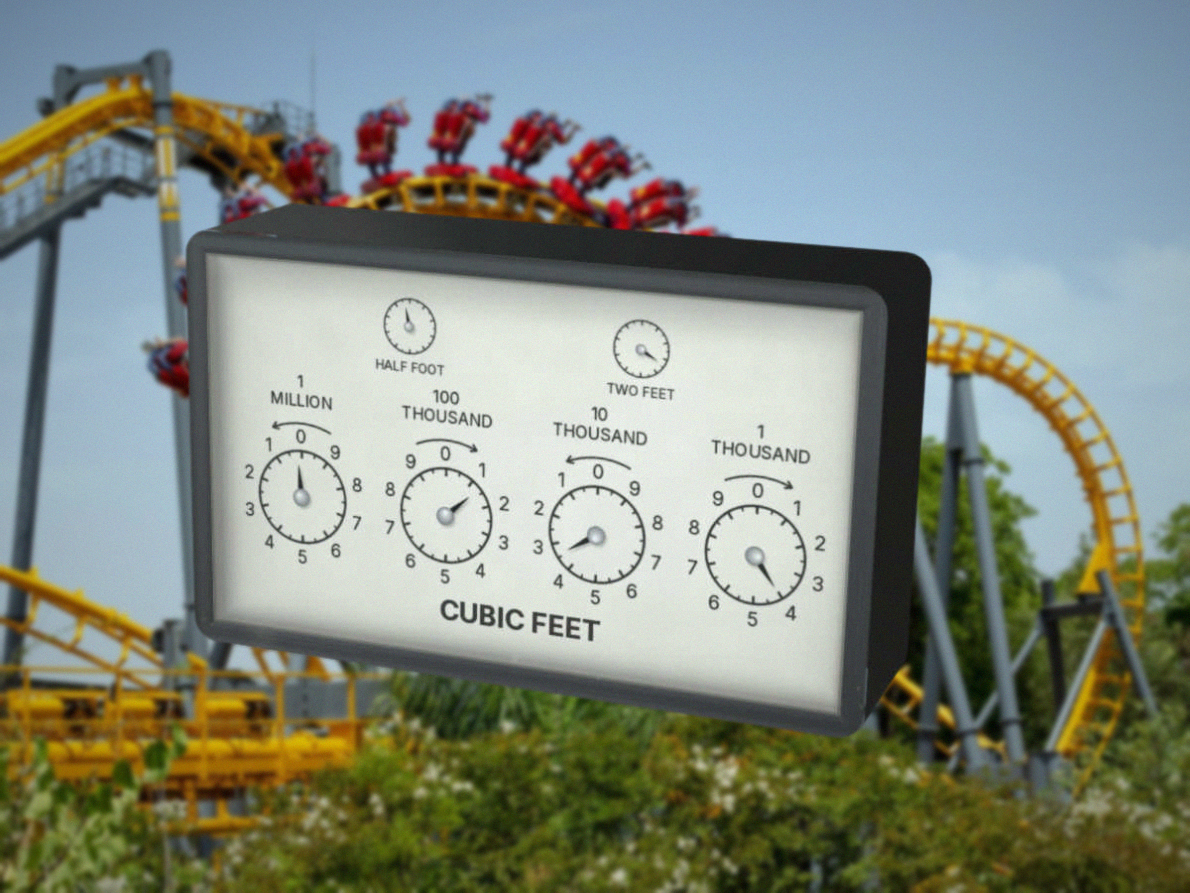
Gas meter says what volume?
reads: 13400 ft³
